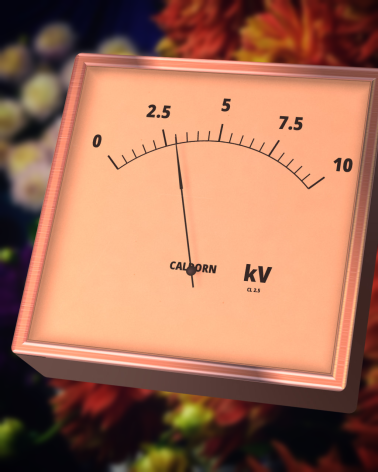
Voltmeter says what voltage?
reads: 3 kV
